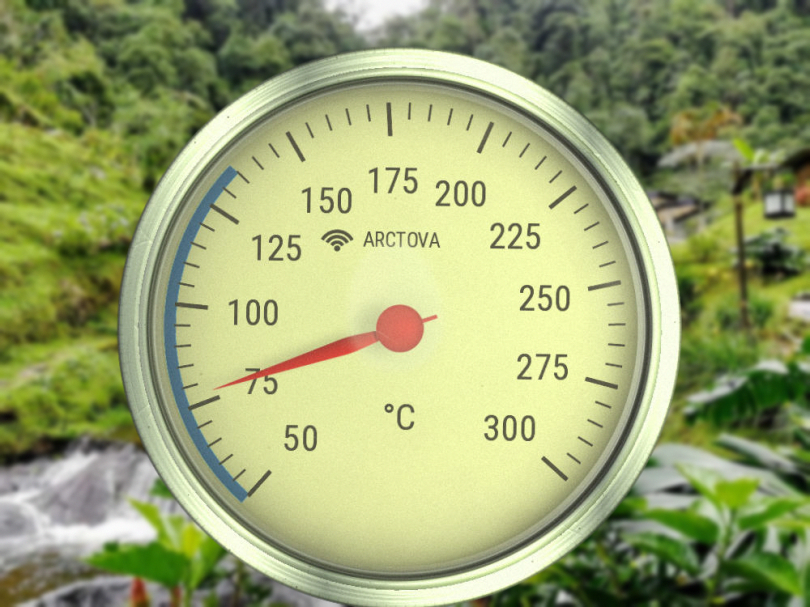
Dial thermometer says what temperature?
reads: 77.5 °C
